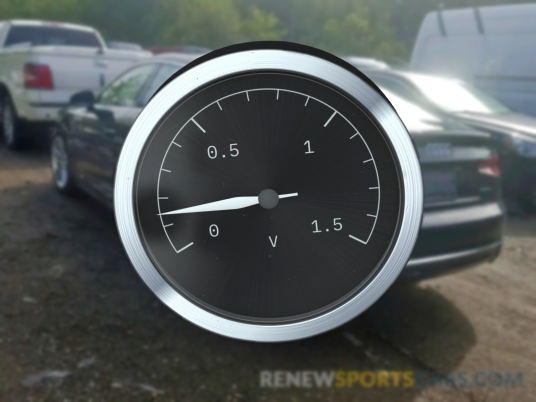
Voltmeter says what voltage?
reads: 0.15 V
